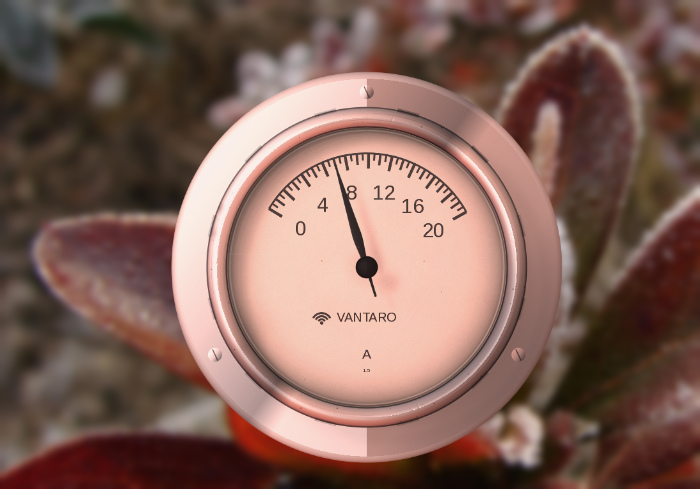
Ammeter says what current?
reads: 7 A
